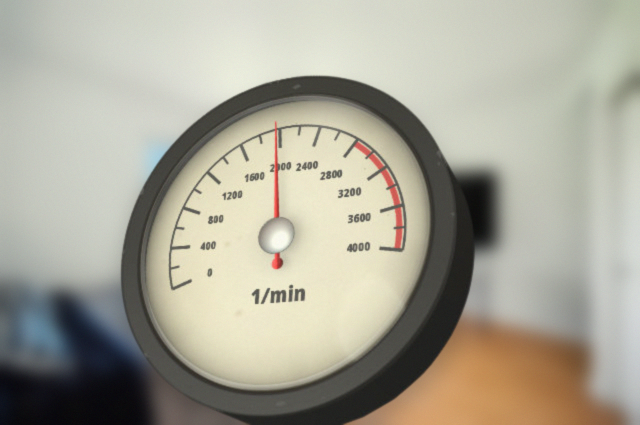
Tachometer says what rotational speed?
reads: 2000 rpm
